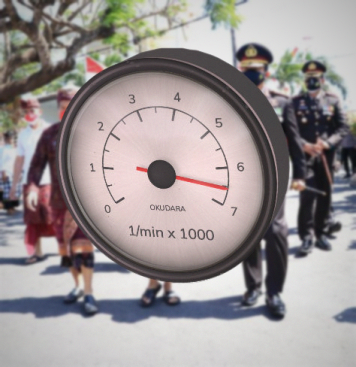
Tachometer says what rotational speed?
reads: 6500 rpm
